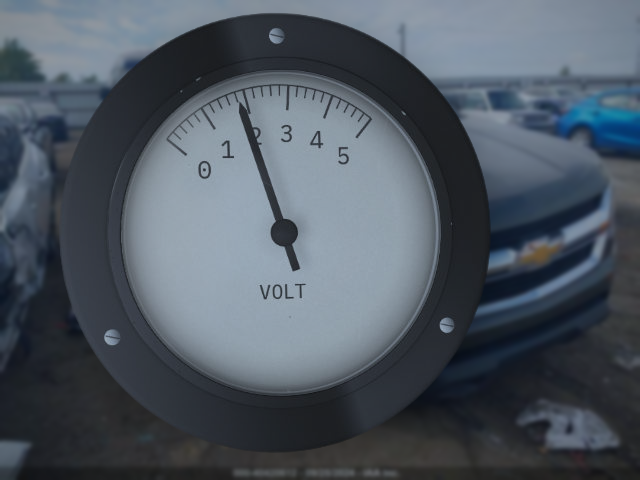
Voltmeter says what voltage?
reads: 1.8 V
